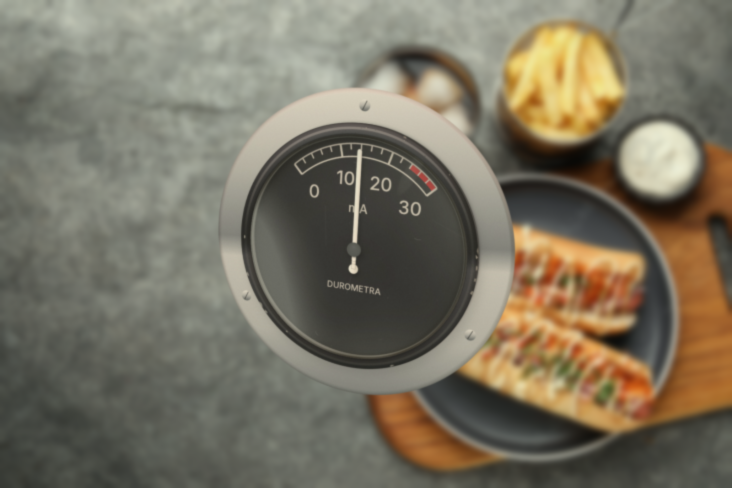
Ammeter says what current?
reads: 14 mA
